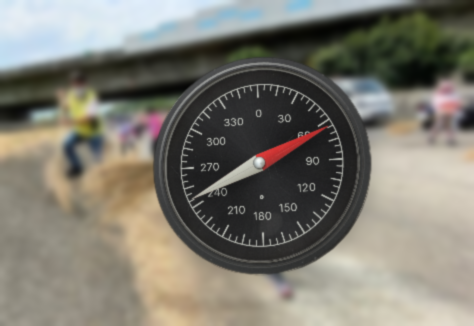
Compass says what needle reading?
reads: 65 °
